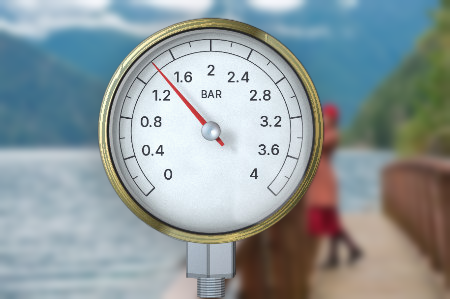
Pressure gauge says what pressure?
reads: 1.4 bar
